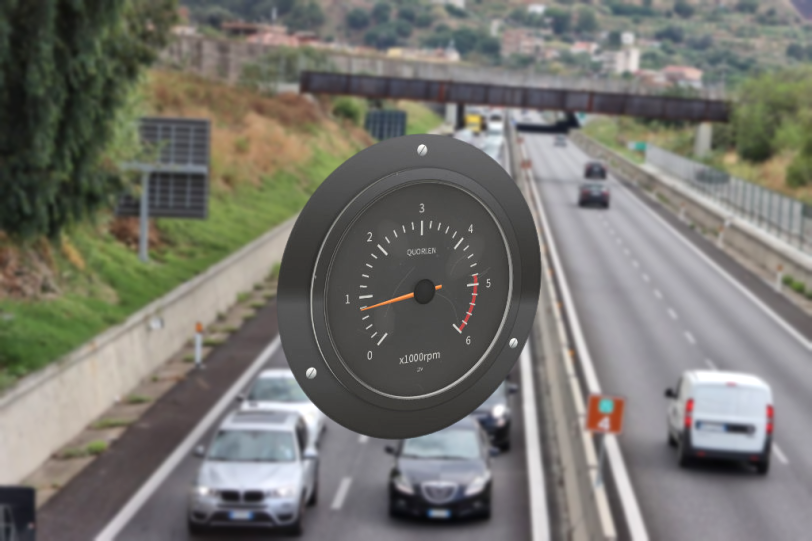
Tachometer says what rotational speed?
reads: 800 rpm
